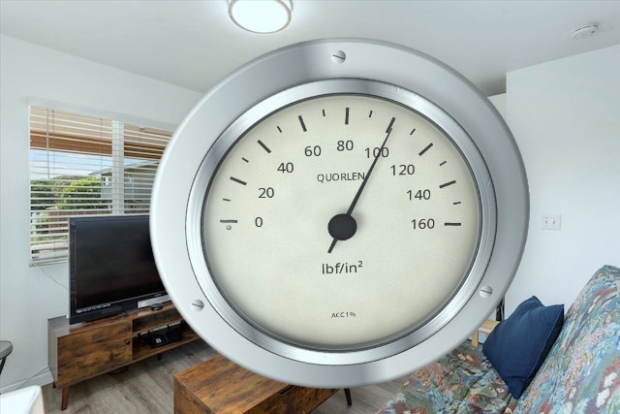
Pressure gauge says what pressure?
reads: 100 psi
